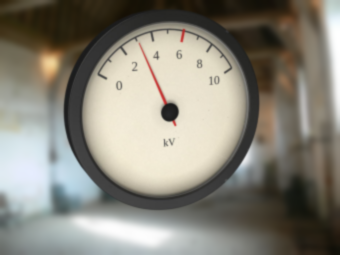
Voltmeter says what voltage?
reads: 3 kV
